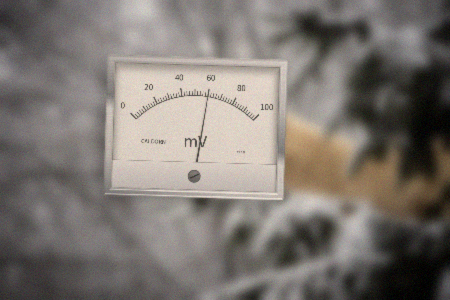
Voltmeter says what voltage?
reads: 60 mV
